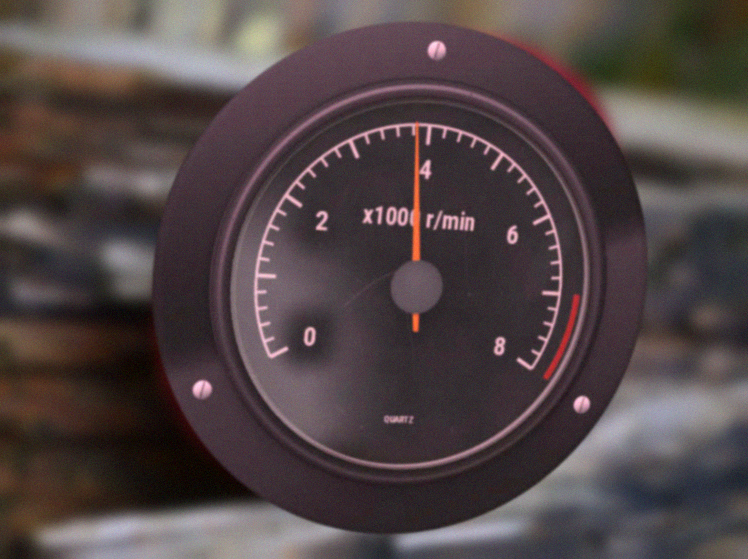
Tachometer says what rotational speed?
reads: 3800 rpm
